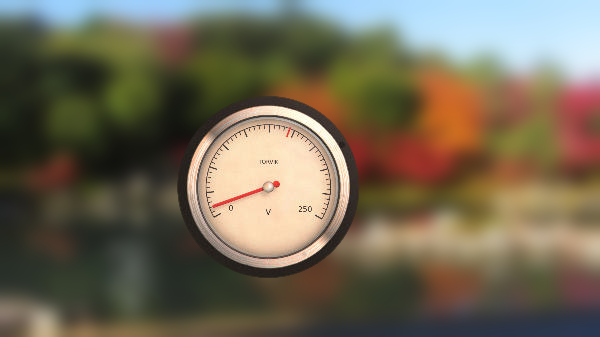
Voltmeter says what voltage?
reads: 10 V
